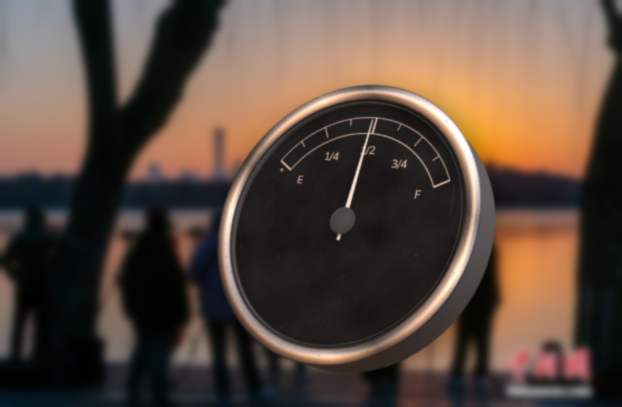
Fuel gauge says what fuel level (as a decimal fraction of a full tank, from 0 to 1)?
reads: 0.5
